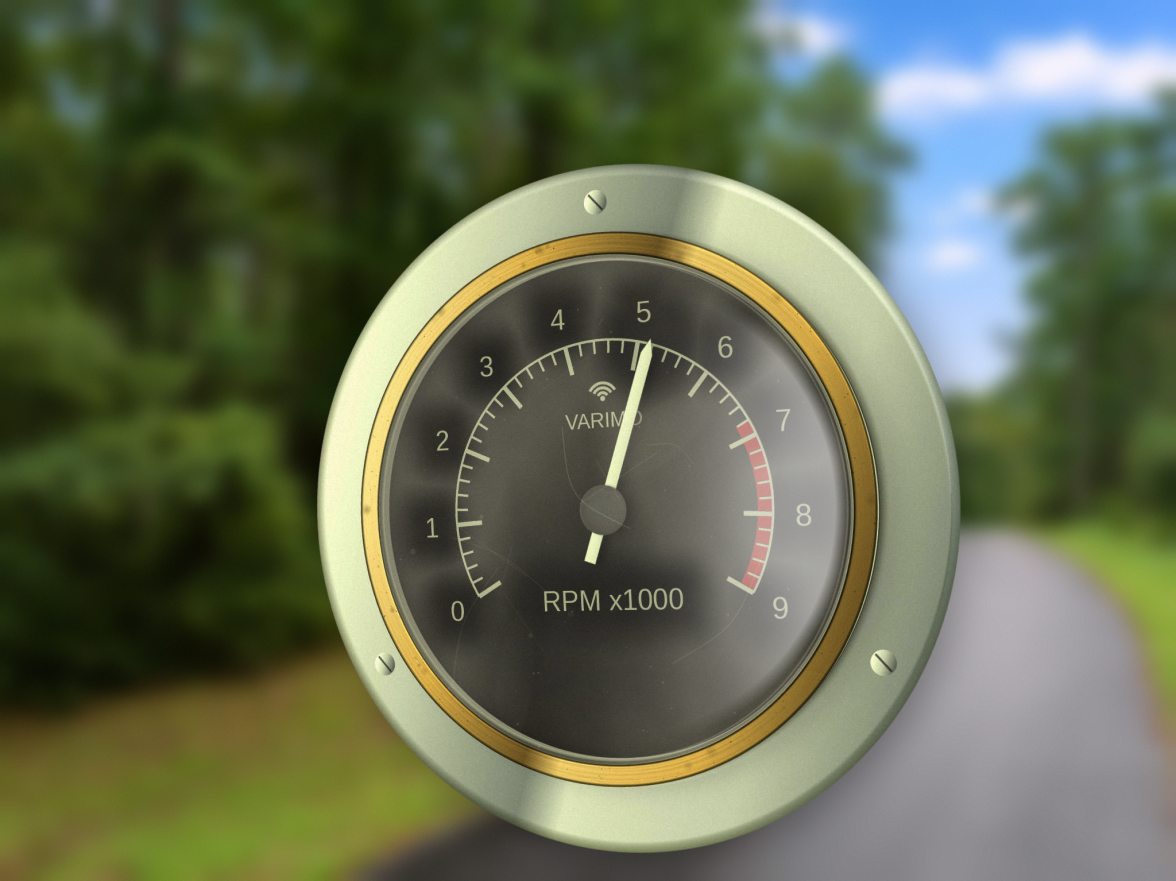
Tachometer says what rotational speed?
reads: 5200 rpm
